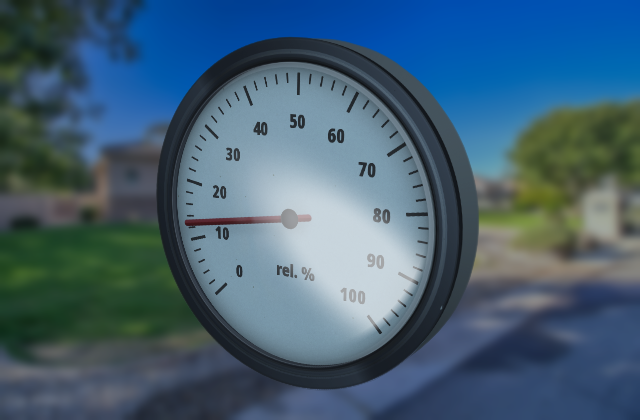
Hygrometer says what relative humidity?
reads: 13 %
